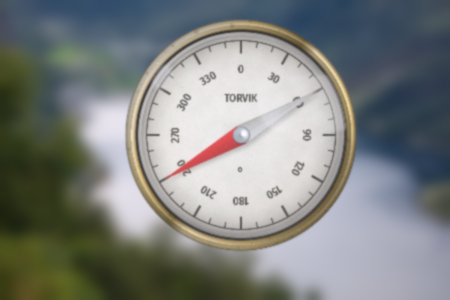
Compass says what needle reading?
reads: 240 °
